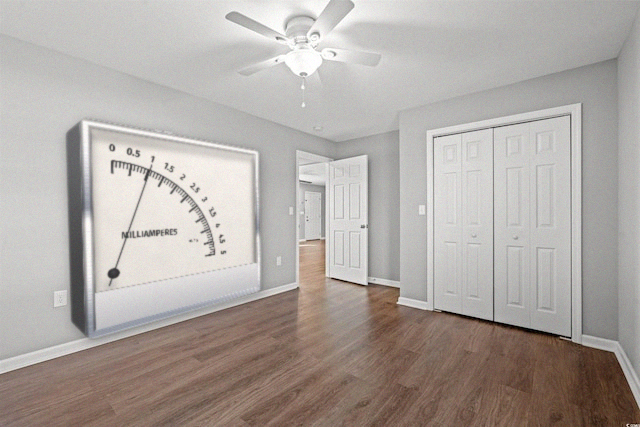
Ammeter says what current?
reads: 1 mA
